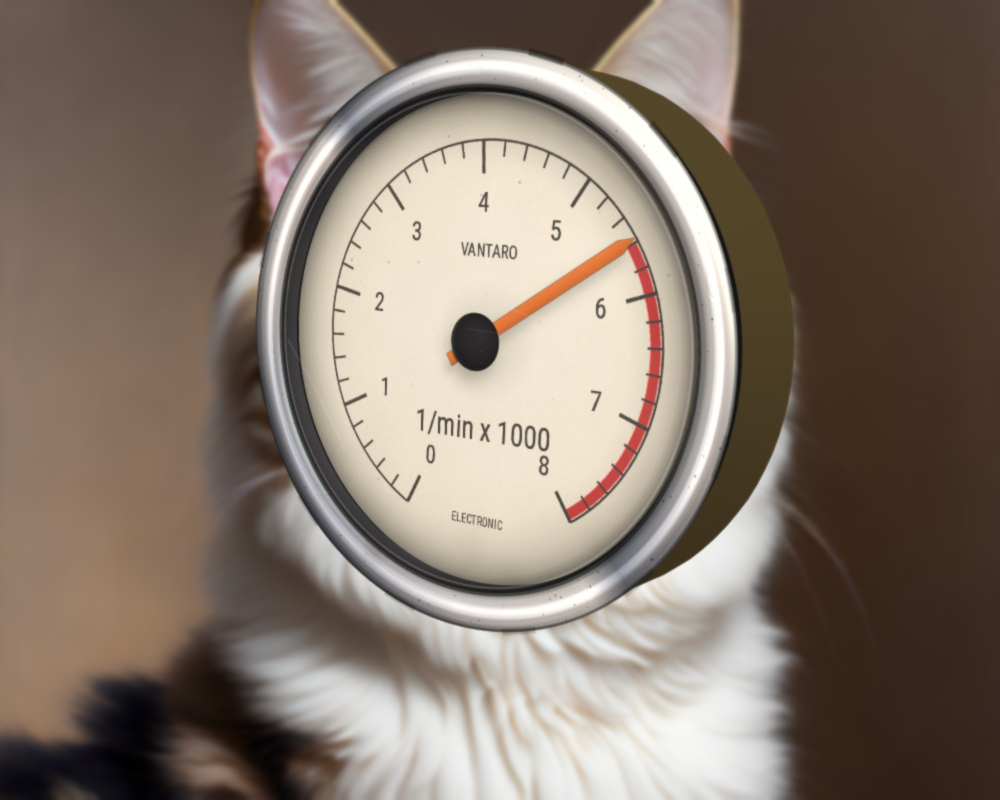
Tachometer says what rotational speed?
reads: 5600 rpm
